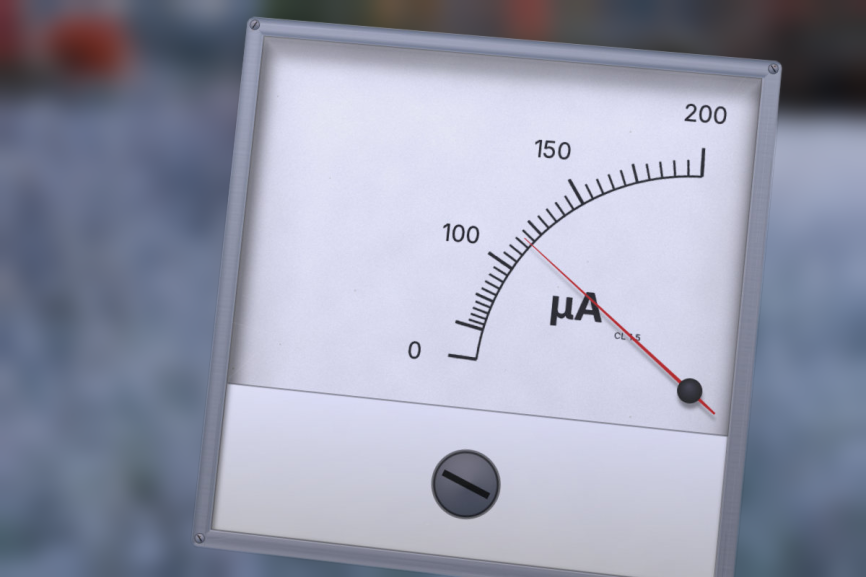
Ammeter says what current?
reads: 117.5 µA
